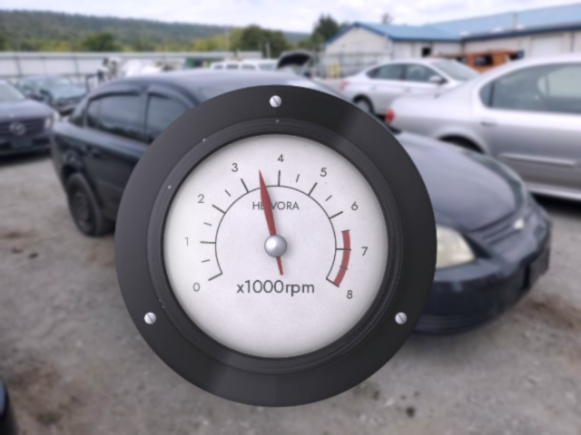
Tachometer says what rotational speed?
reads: 3500 rpm
